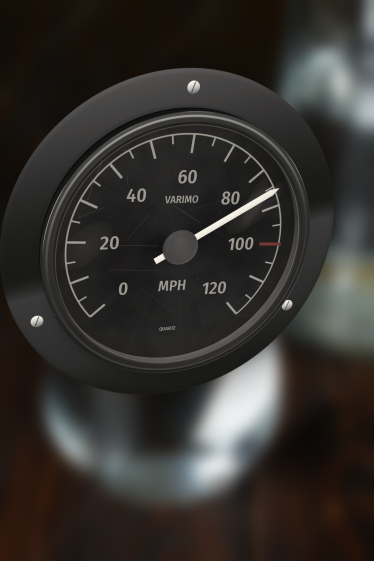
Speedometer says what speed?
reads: 85 mph
